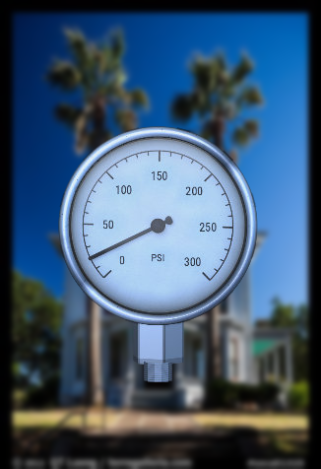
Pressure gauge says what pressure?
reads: 20 psi
